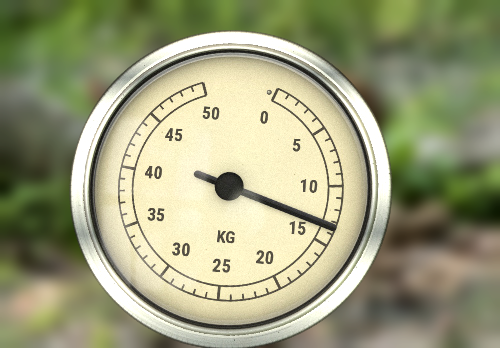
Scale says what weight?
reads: 13.5 kg
